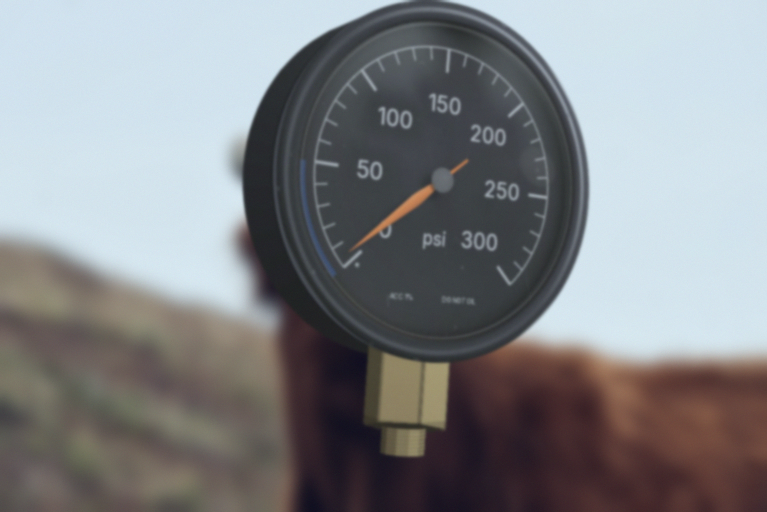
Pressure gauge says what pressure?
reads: 5 psi
